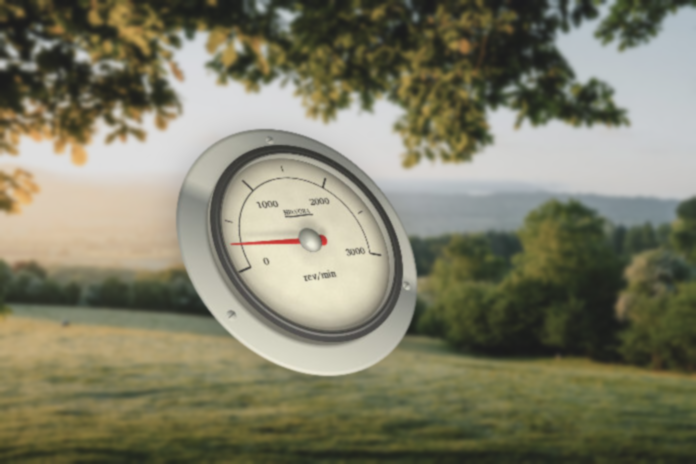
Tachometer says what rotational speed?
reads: 250 rpm
